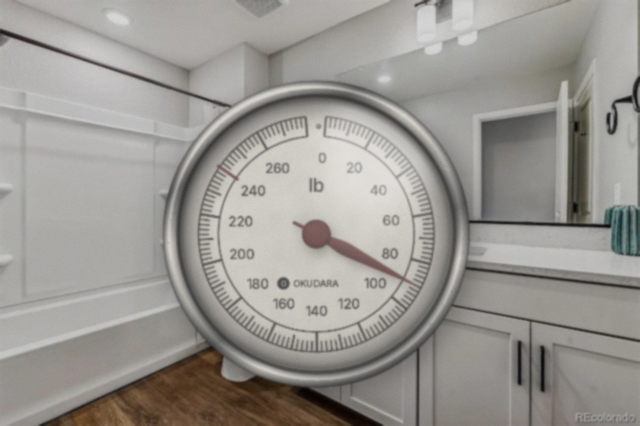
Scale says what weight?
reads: 90 lb
